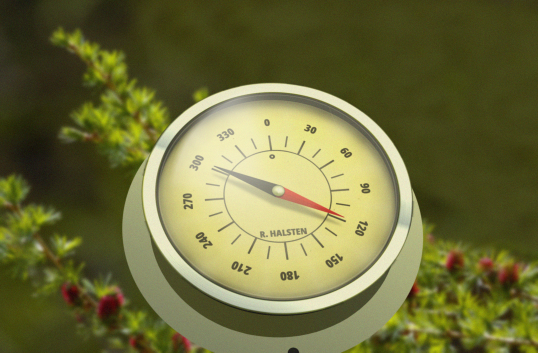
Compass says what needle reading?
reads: 120 °
